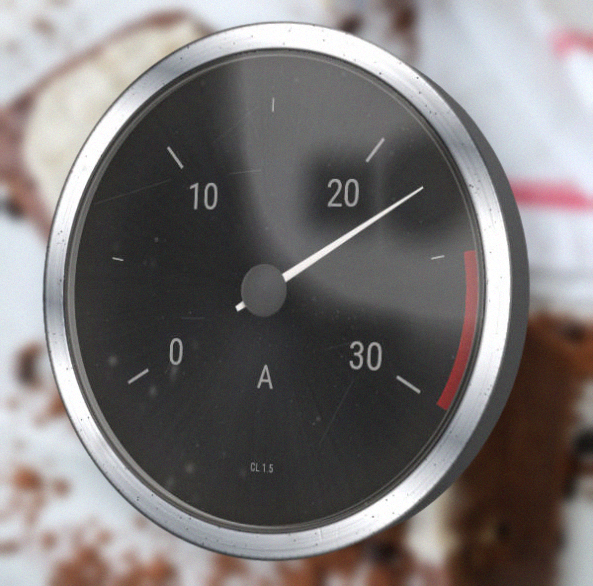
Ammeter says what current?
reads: 22.5 A
